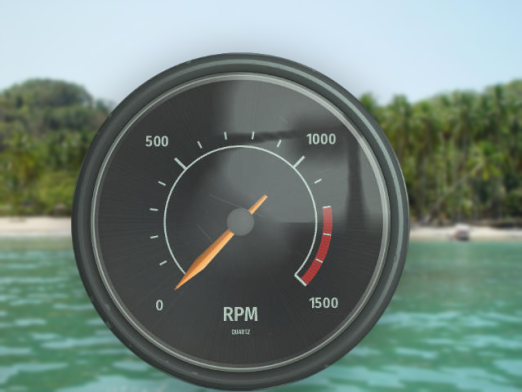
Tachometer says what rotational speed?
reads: 0 rpm
